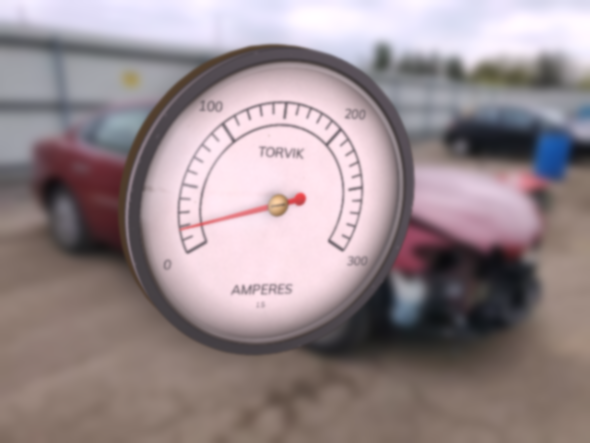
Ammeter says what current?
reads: 20 A
